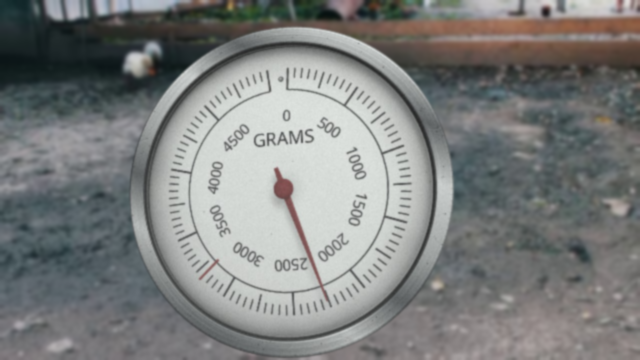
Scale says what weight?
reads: 2250 g
